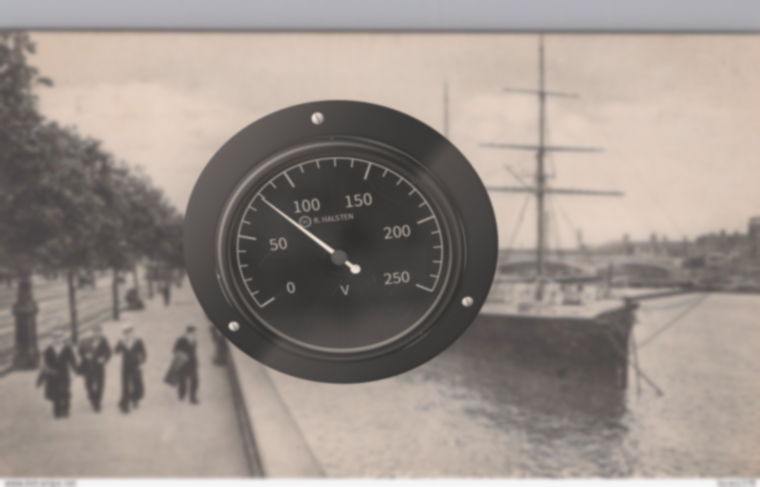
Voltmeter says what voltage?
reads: 80 V
